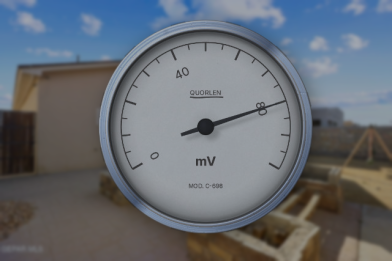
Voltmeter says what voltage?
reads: 80 mV
